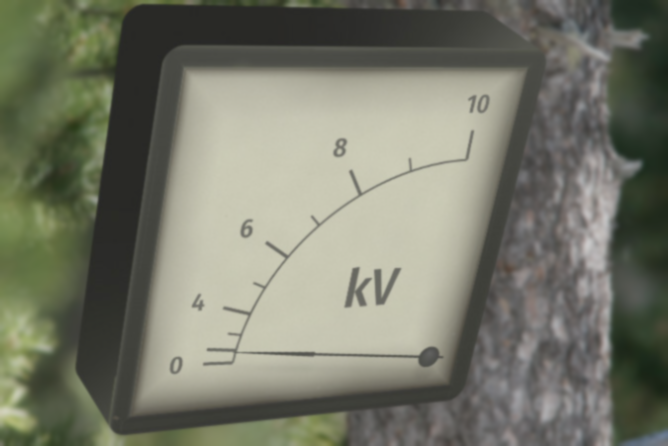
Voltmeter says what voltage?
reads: 2 kV
